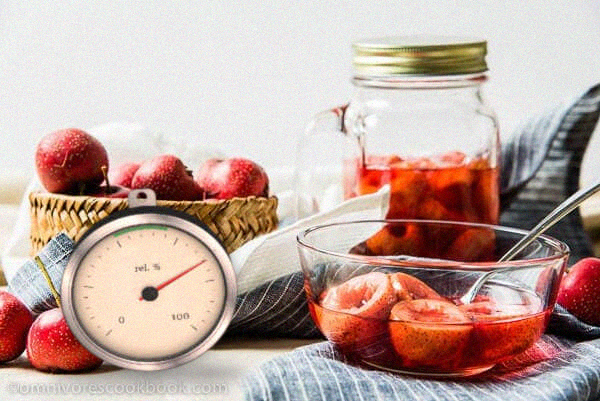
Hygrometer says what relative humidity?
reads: 72 %
